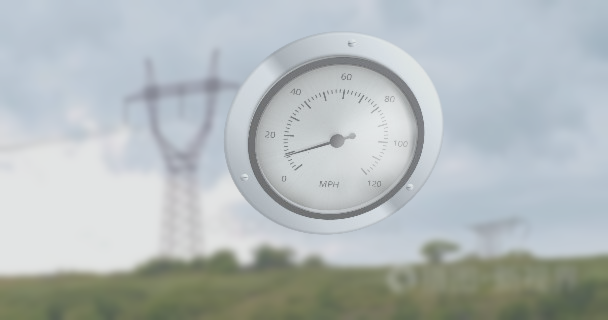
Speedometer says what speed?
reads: 10 mph
